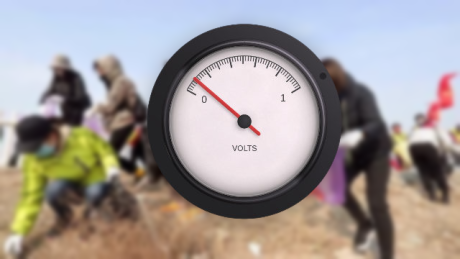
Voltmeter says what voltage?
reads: 0.1 V
